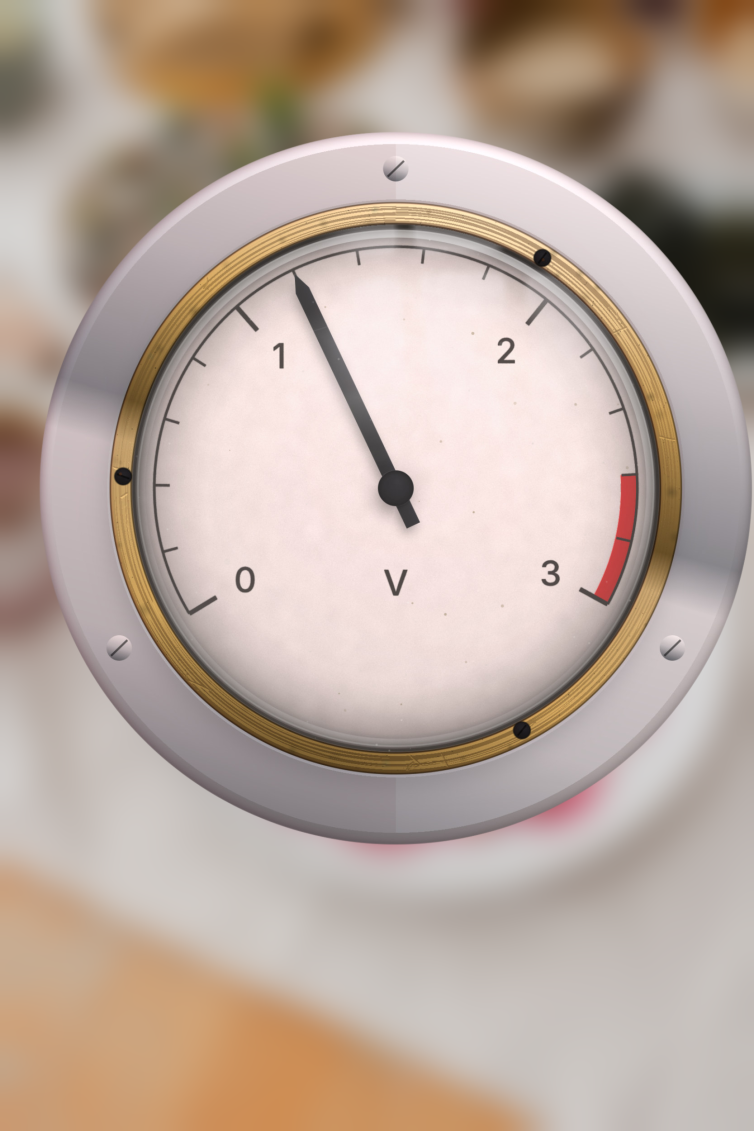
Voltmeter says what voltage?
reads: 1.2 V
